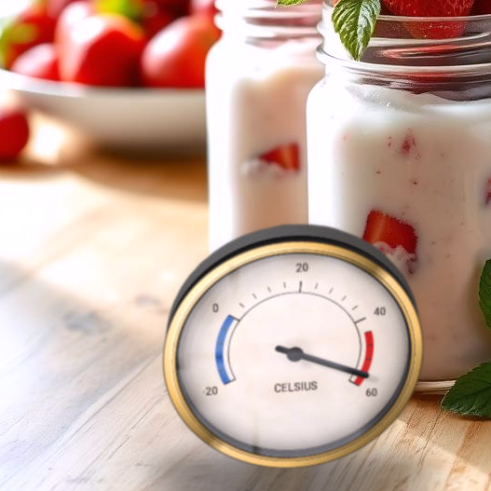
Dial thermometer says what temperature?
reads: 56 °C
